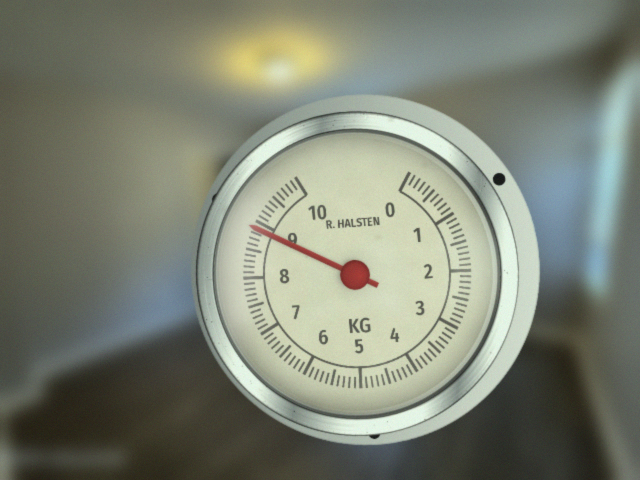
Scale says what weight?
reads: 8.9 kg
